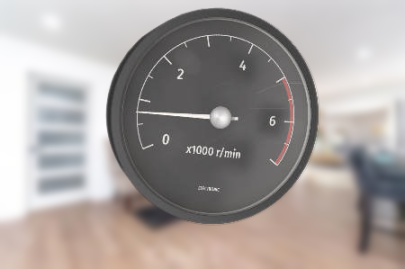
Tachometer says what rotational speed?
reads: 750 rpm
